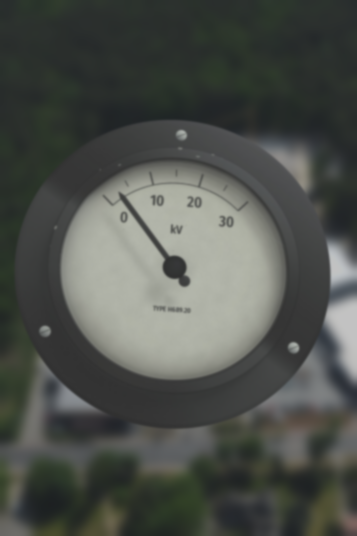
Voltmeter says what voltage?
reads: 2.5 kV
